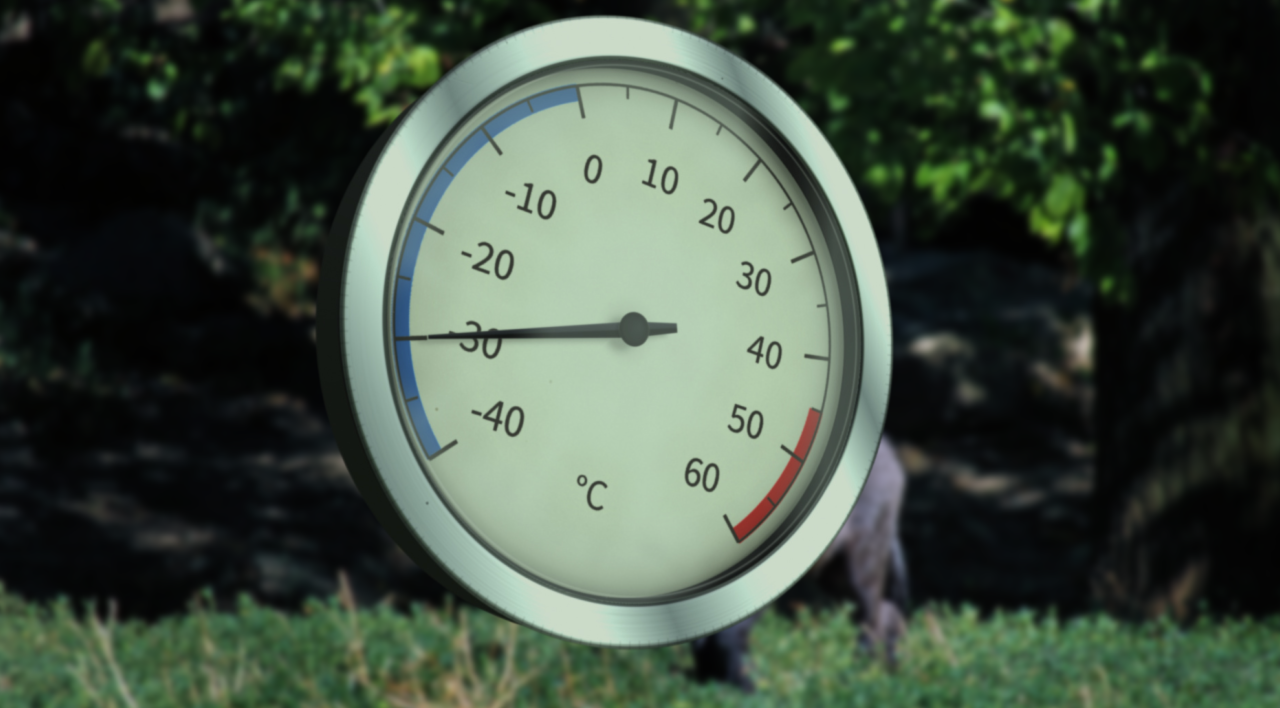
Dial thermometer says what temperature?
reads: -30 °C
